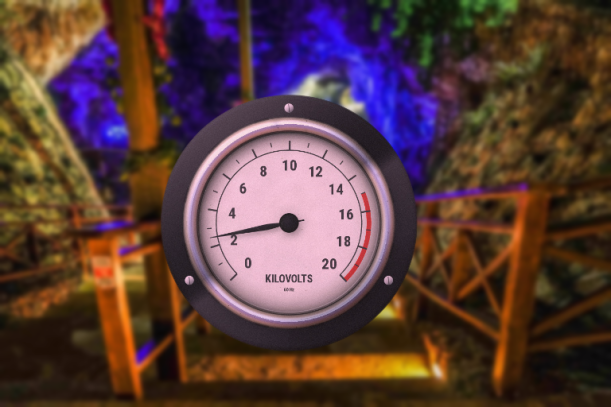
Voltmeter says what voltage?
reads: 2.5 kV
